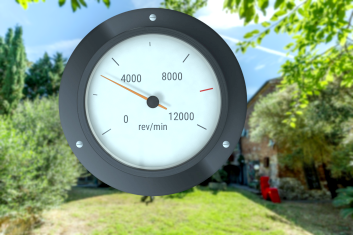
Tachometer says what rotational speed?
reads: 3000 rpm
